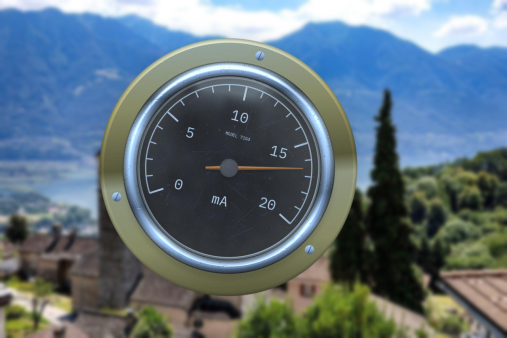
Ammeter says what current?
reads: 16.5 mA
